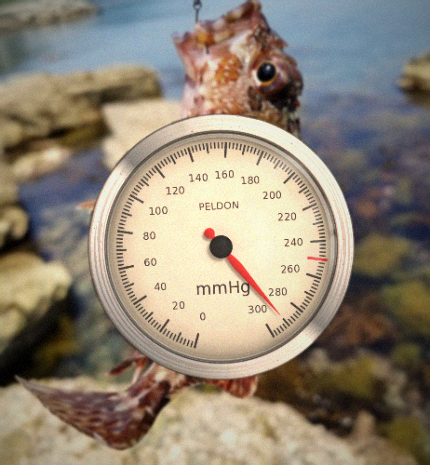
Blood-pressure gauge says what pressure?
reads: 290 mmHg
